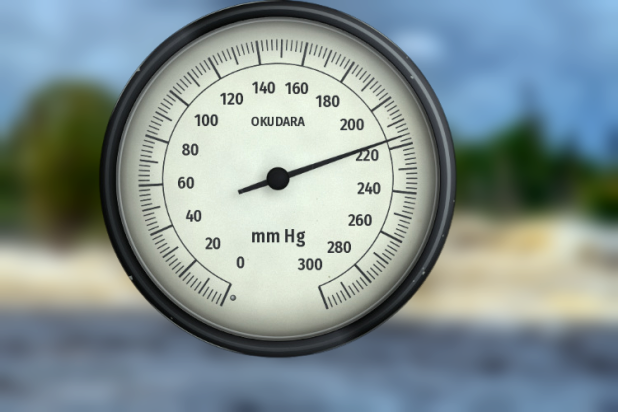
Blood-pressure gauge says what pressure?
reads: 216 mmHg
